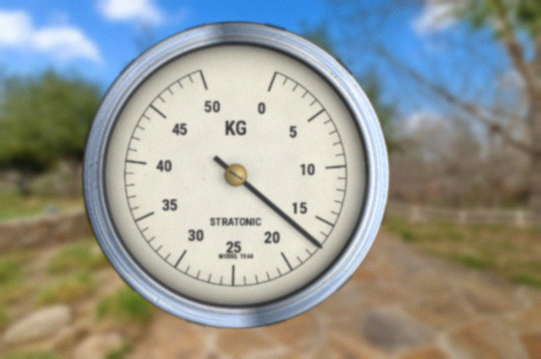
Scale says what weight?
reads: 17 kg
